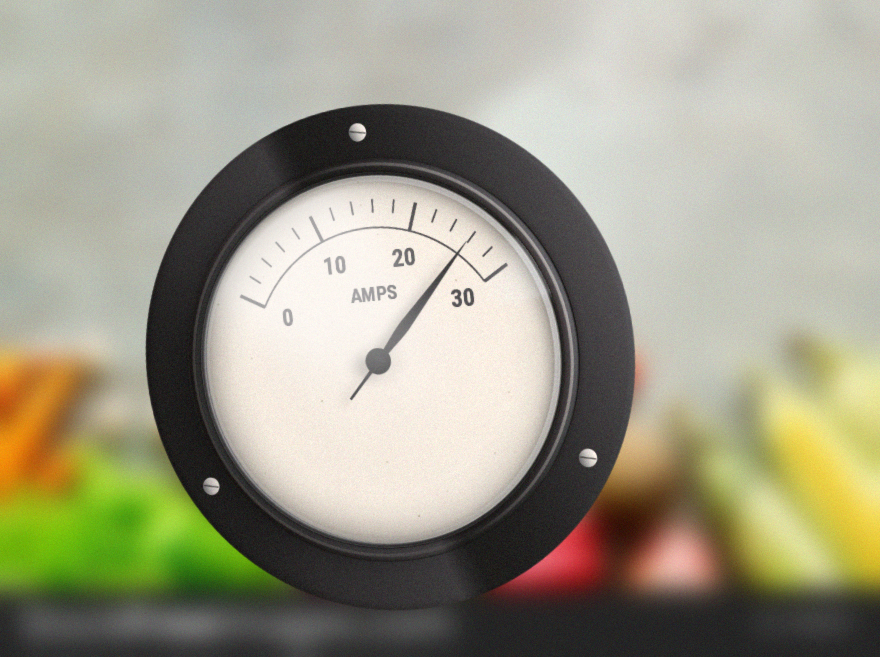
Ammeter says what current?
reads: 26 A
